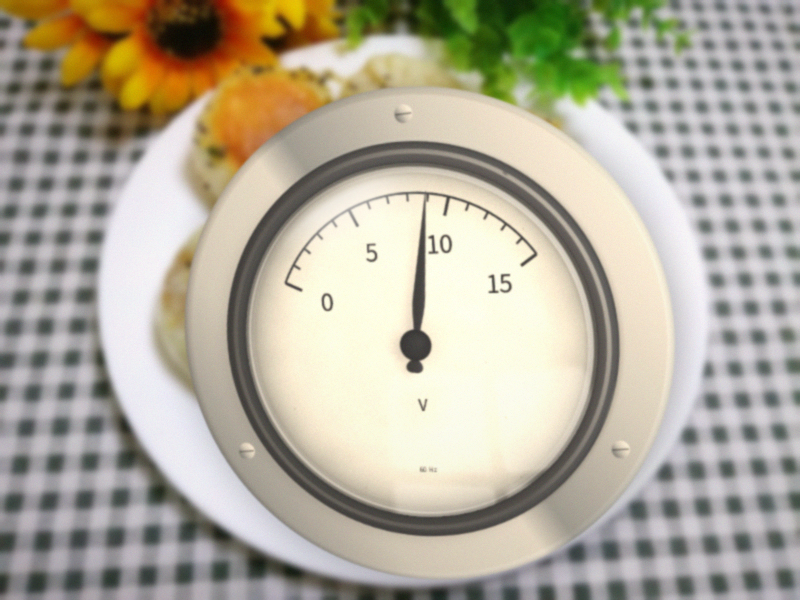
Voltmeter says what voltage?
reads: 9 V
